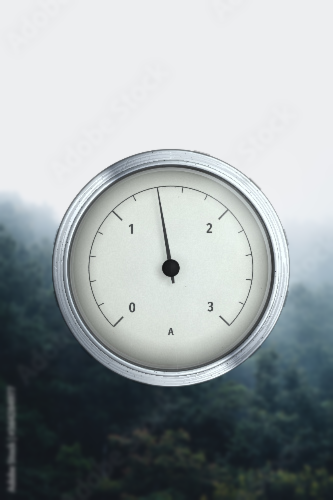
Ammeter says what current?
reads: 1.4 A
